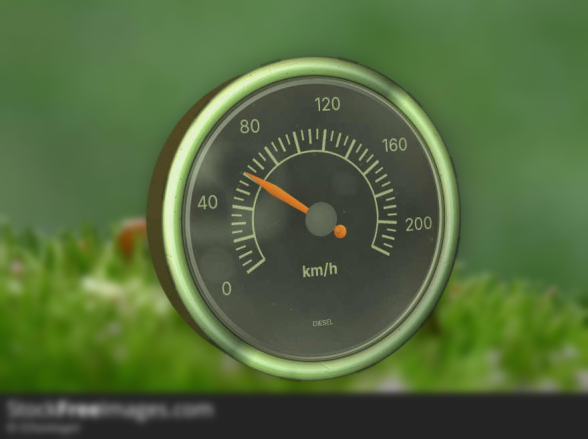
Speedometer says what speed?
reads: 60 km/h
